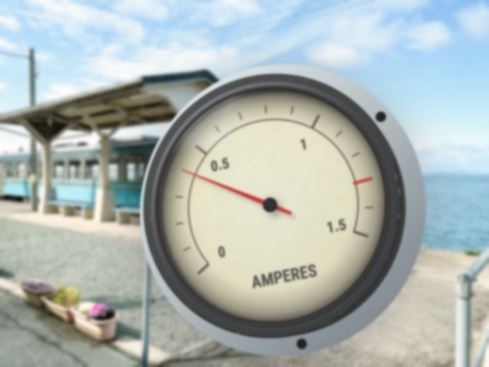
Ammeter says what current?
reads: 0.4 A
